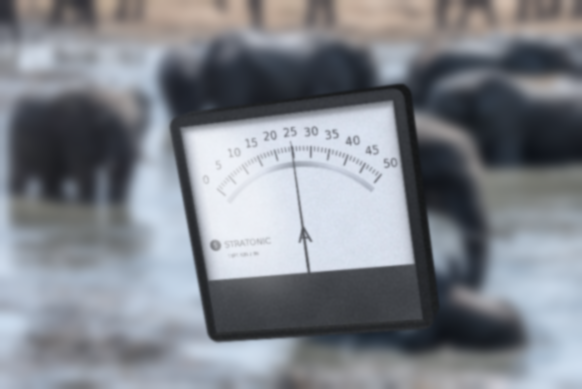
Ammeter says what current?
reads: 25 A
